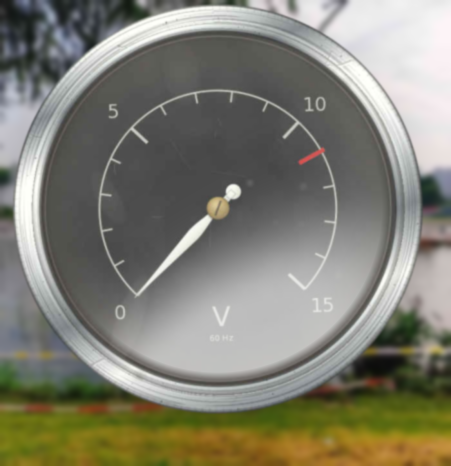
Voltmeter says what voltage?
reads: 0 V
